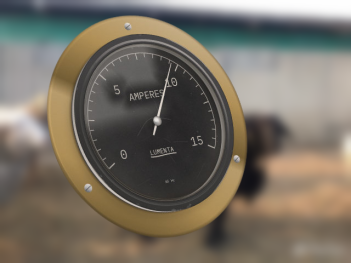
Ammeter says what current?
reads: 9.5 A
